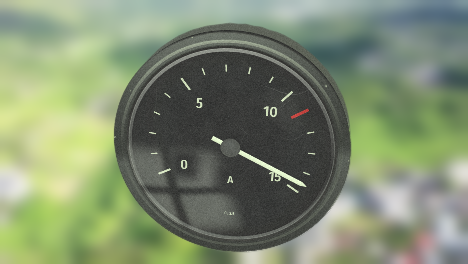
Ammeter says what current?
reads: 14.5 A
